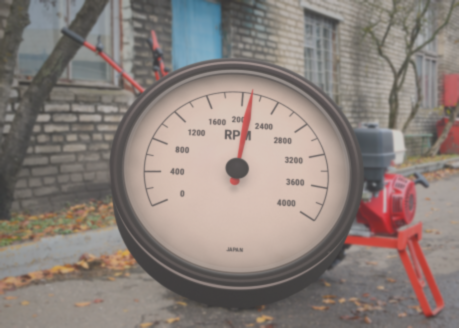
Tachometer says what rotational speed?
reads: 2100 rpm
